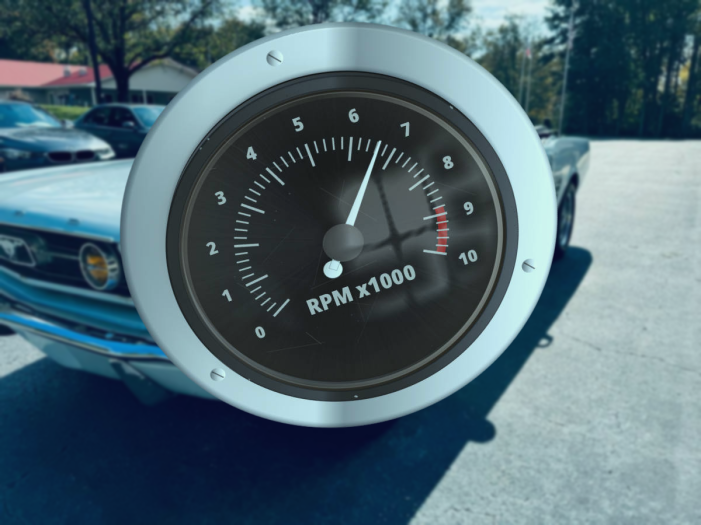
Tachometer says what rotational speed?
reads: 6600 rpm
